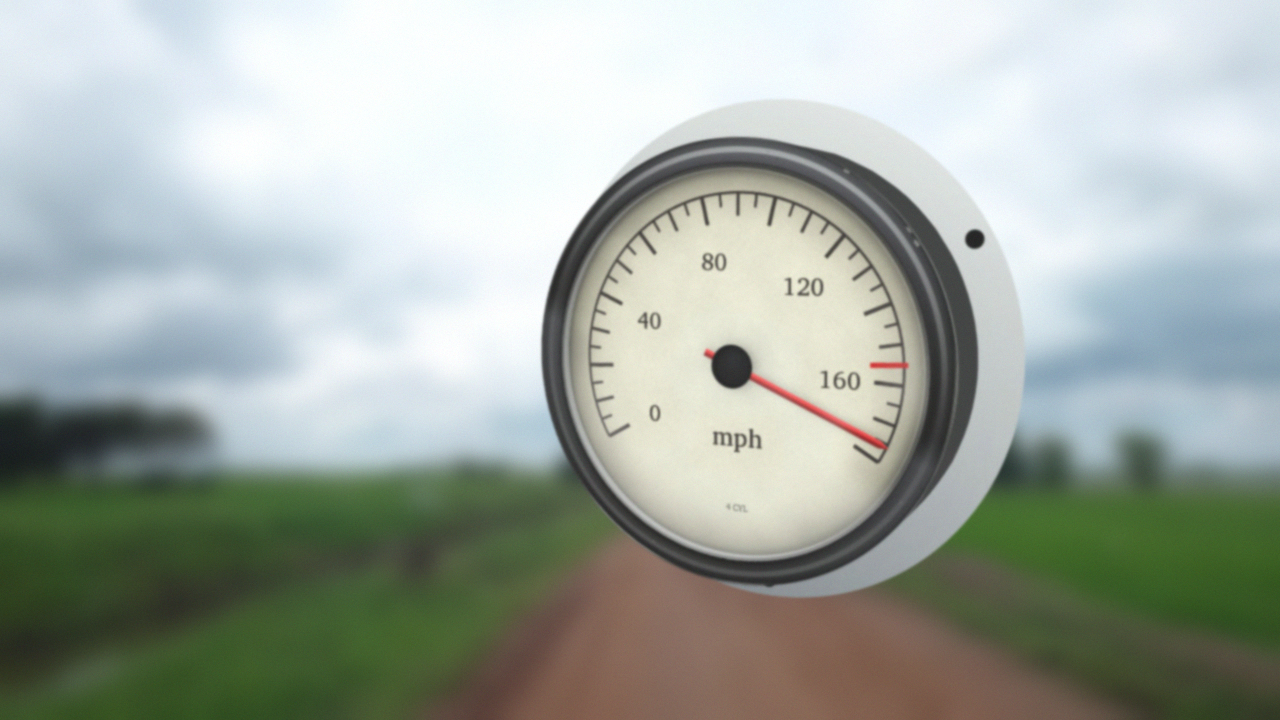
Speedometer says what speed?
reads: 175 mph
